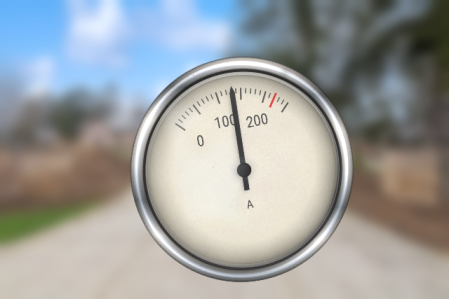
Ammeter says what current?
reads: 130 A
